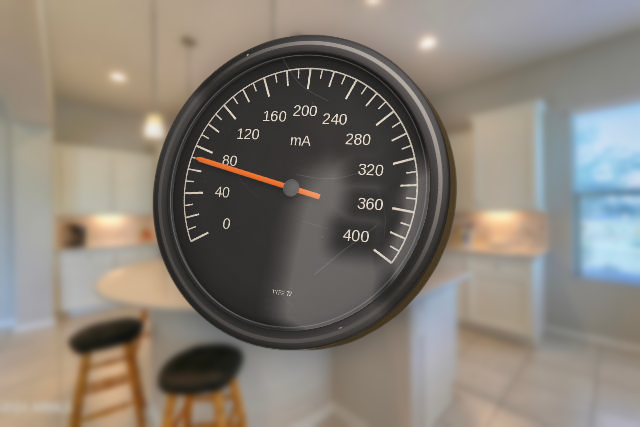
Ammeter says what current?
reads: 70 mA
